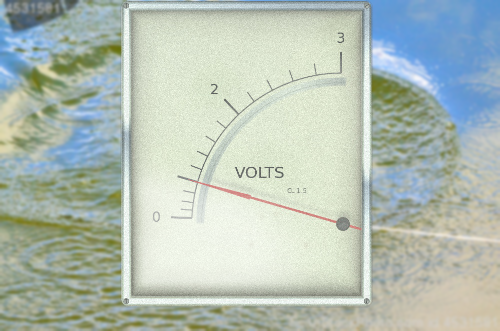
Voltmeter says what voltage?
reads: 1 V
